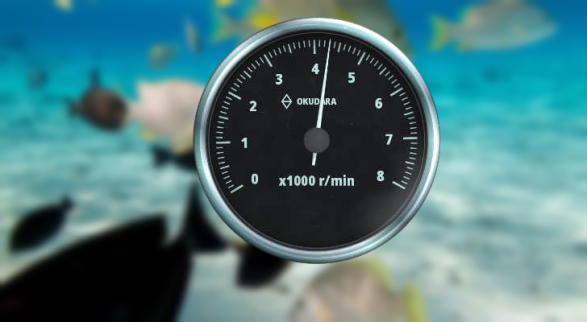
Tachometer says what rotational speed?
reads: 4300 rpm
